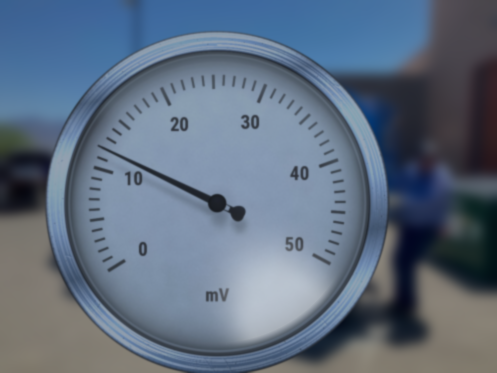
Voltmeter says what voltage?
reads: 12 mV
